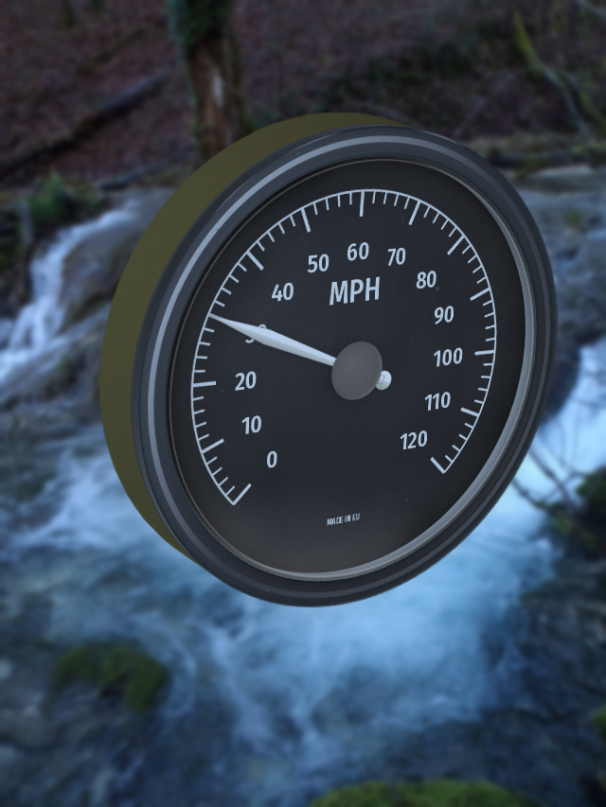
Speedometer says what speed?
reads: 30 mph
